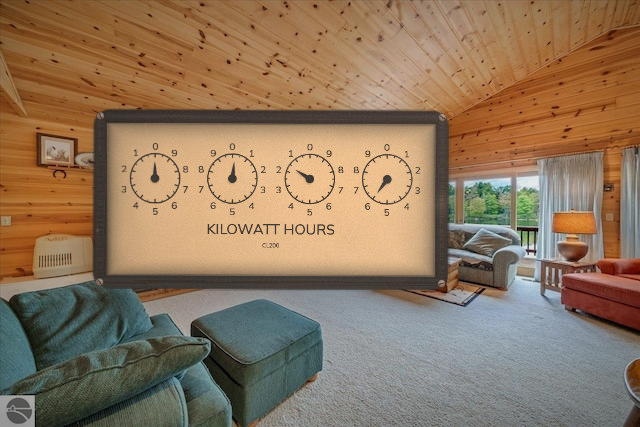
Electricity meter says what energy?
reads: 16 kWh
